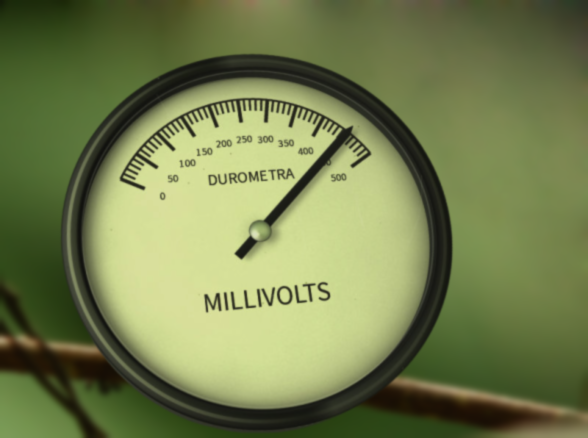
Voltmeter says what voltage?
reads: 450 mV
